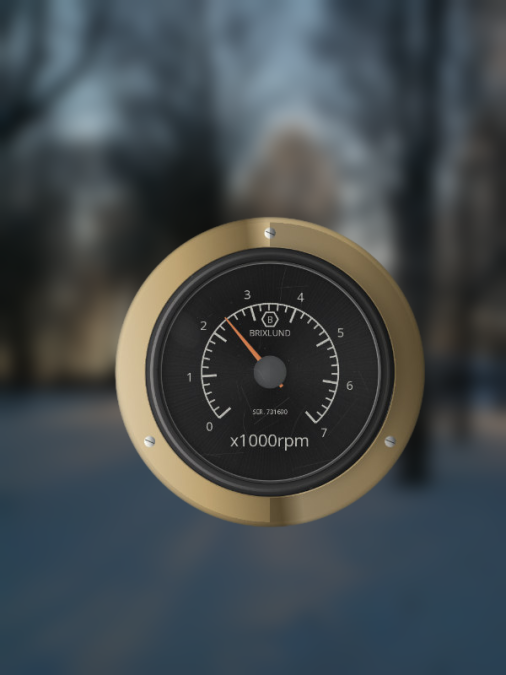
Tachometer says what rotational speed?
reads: 2400 rpm
